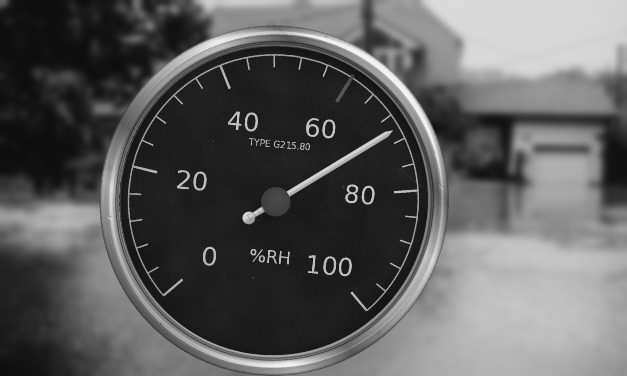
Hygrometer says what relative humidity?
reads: 70 %
